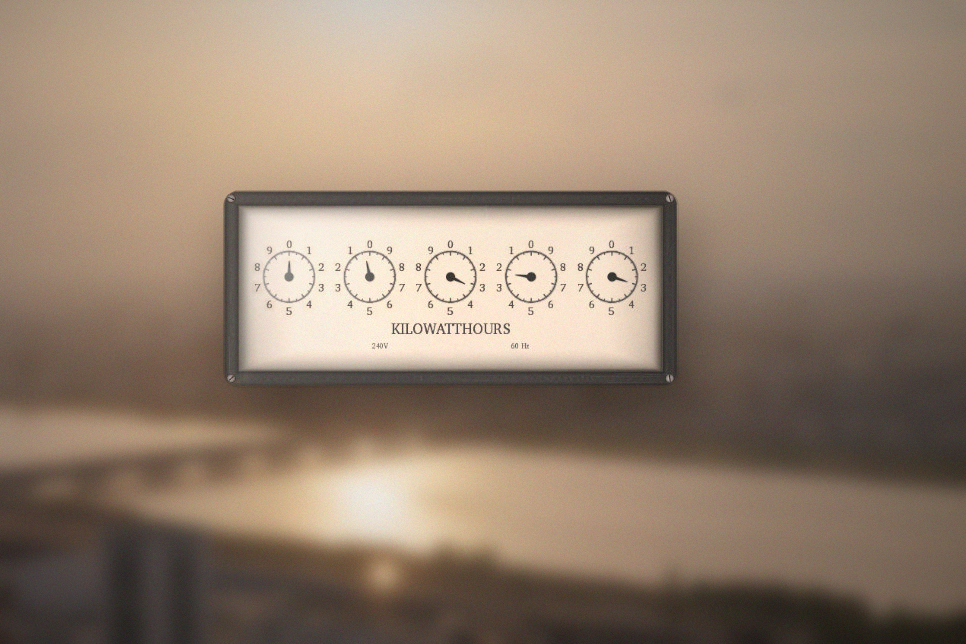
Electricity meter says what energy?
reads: 323 kWh
